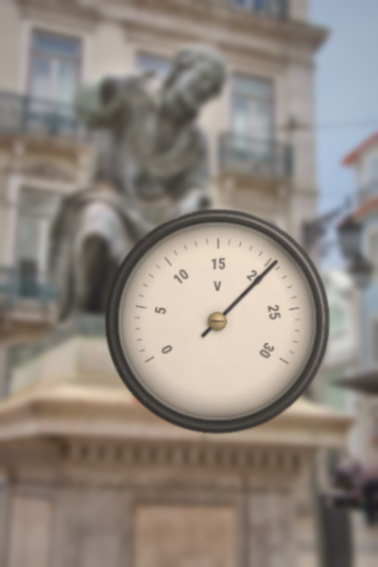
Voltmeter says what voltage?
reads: 20.5 V
